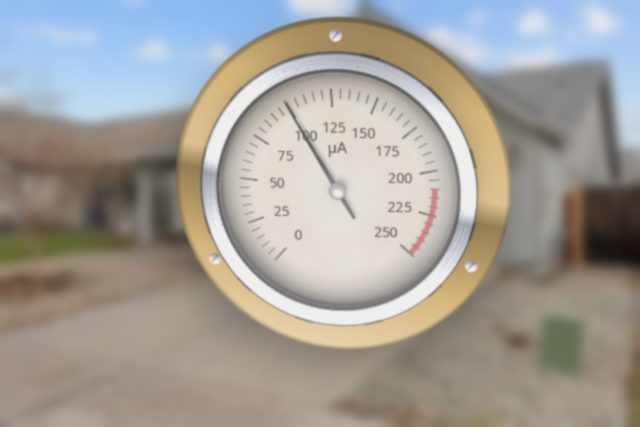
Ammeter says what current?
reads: 100 µA
